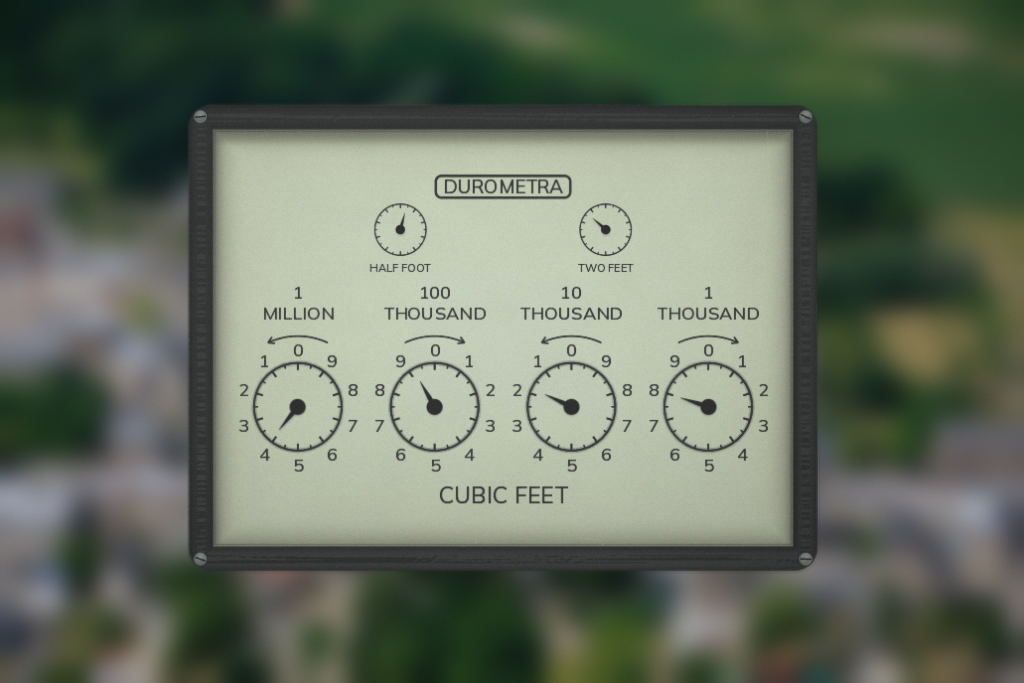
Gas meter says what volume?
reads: 391800 ft³
